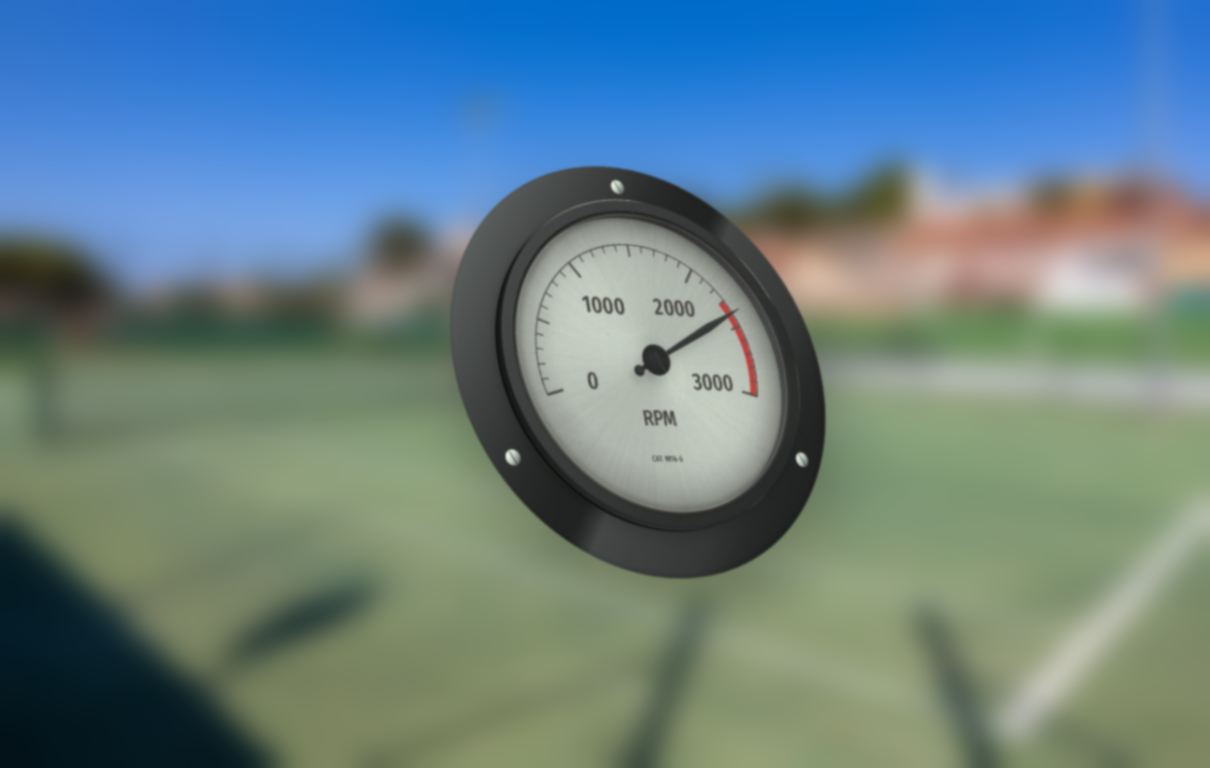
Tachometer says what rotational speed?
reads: 2400 rpm
